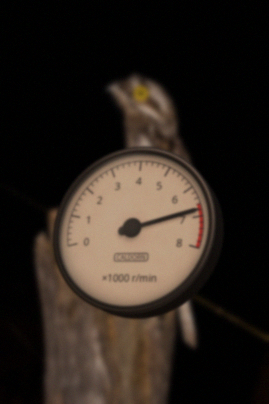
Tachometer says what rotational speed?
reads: 6800 rpm
